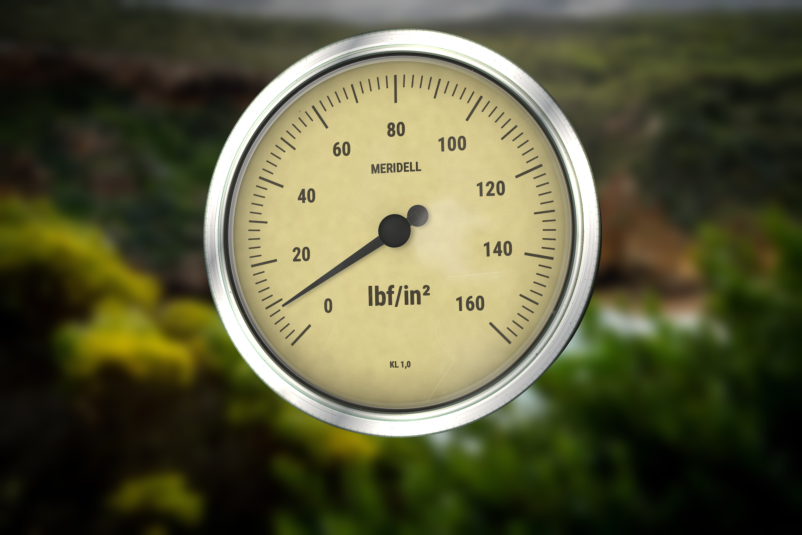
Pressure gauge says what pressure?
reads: 8 psi
